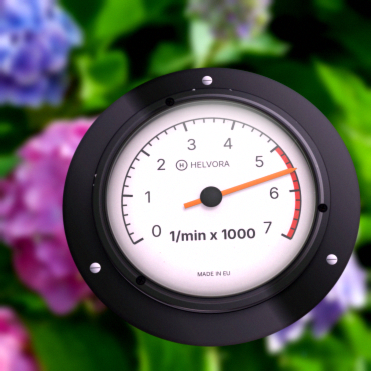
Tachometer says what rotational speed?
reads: 5600 rpm
